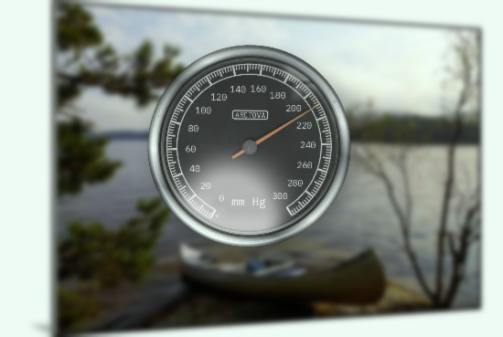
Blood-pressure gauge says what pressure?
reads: 210 mmHg
